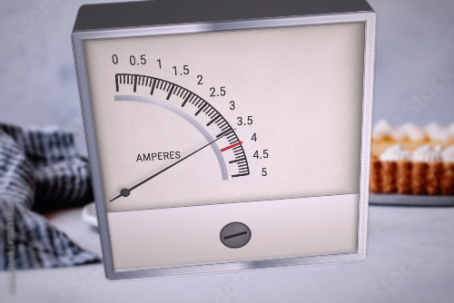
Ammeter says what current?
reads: 3.5 A
